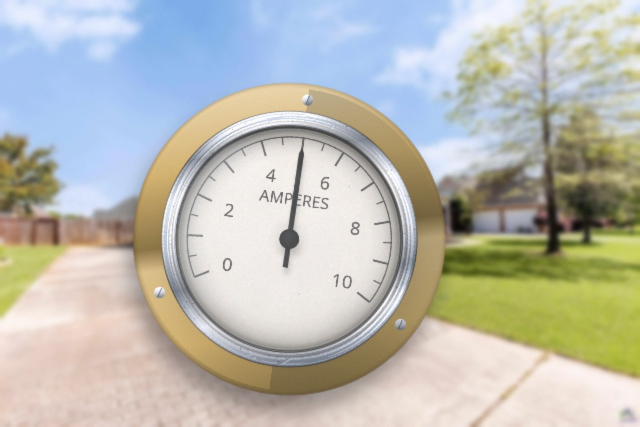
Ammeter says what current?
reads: 5 A
